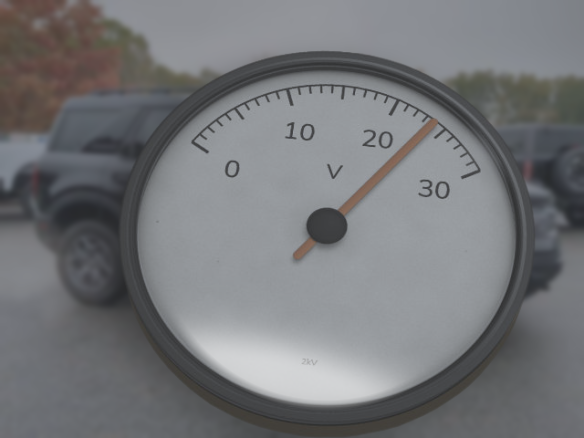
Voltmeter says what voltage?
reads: 24 V
